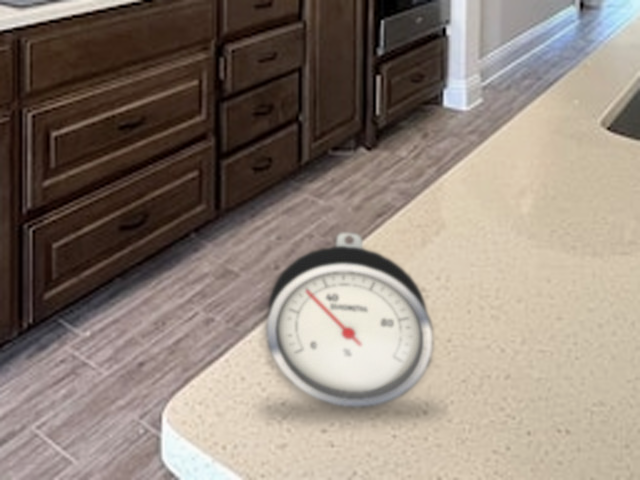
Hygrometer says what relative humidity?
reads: 32 %
